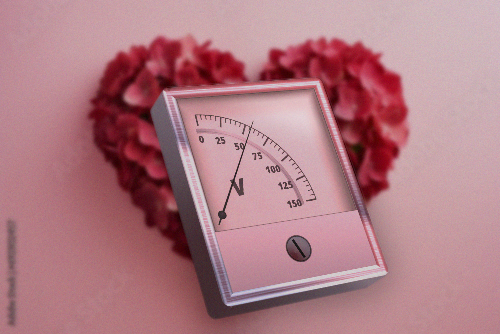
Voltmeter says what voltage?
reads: 55 V
